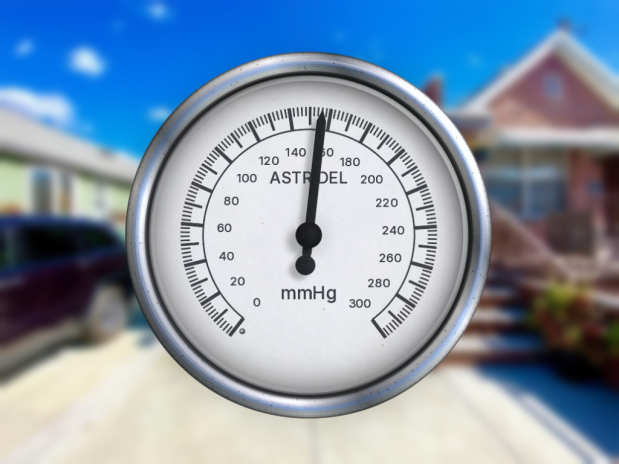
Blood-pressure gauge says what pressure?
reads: 156 mmHg
